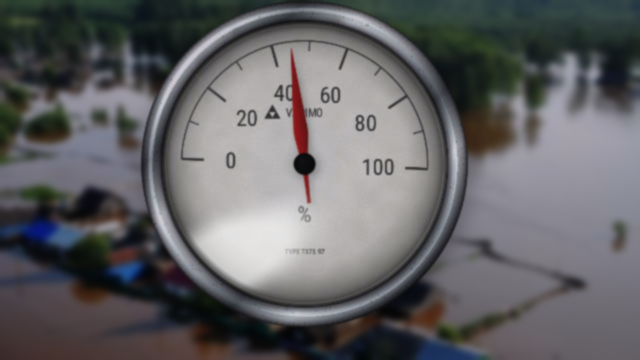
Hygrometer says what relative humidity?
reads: 45 %
